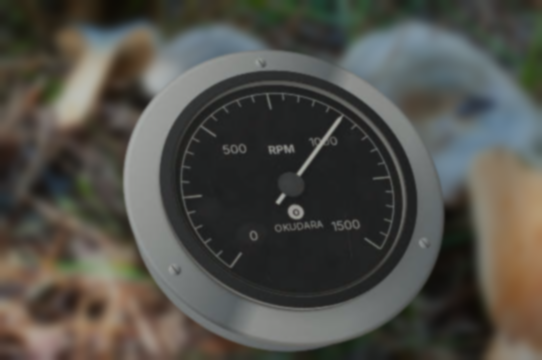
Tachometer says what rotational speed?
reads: 1000 rpm
